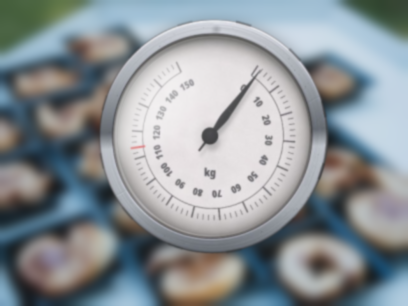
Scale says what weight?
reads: 2 kg
